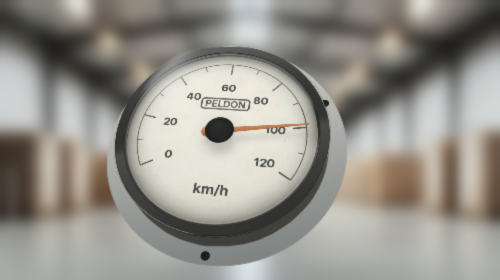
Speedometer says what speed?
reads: 100 km/h
